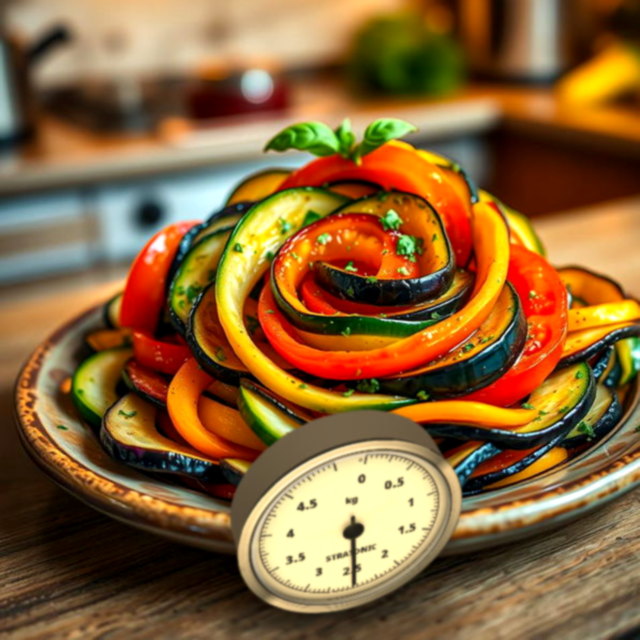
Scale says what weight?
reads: 2.5 kg
